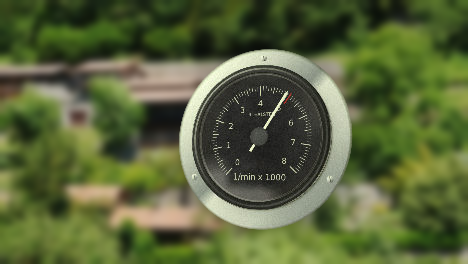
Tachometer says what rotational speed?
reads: 5000 rpm
